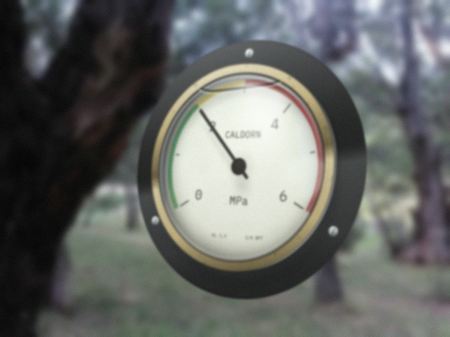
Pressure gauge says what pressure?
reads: 2 MPa
